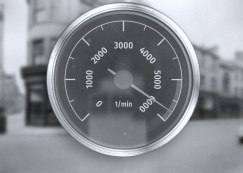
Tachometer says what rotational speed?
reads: 5750 rpm
